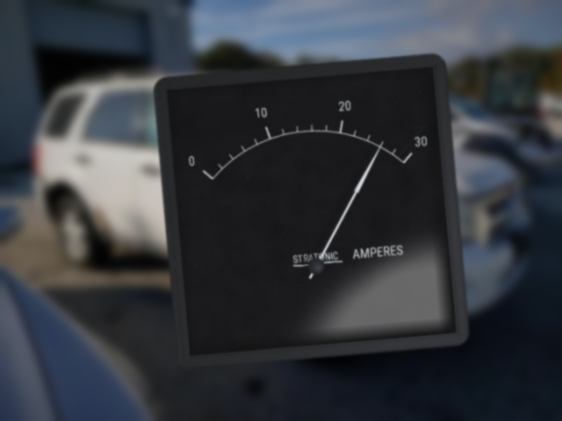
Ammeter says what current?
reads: 26 A
